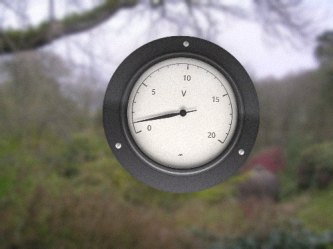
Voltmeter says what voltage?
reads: 1 V
